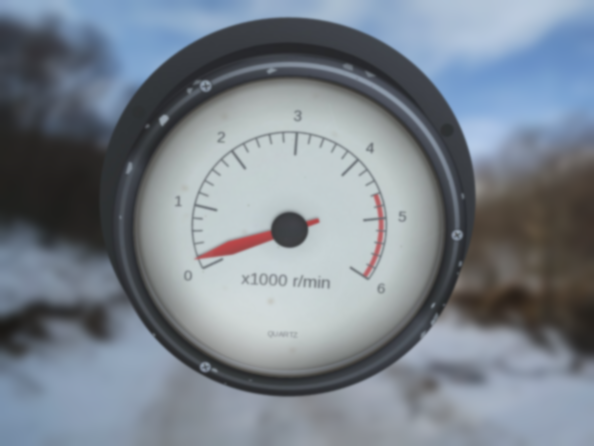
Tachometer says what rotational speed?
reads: 200 rpm
